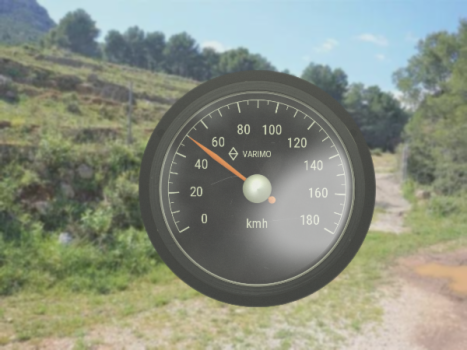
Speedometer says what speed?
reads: 50 km/h
